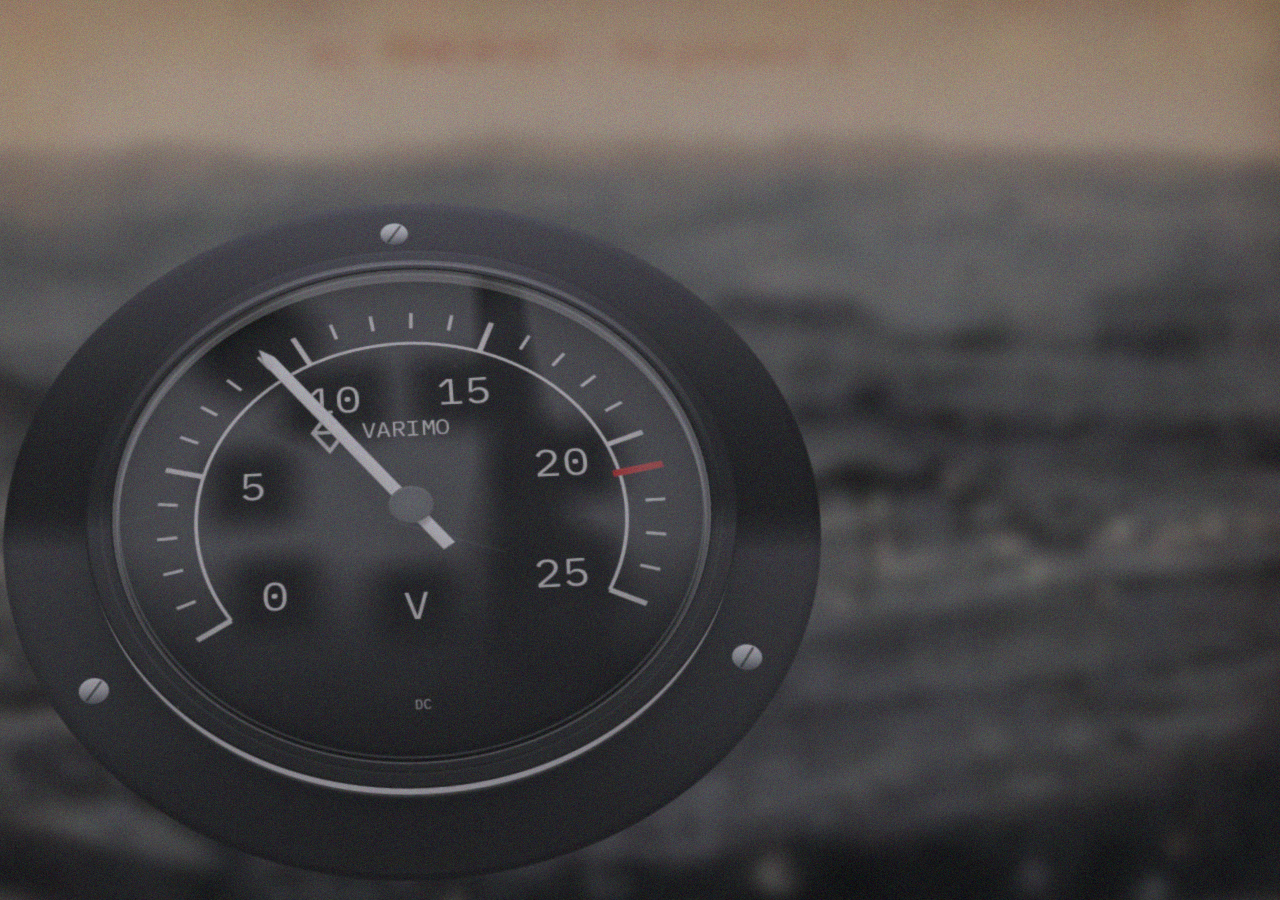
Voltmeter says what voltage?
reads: 9 V
